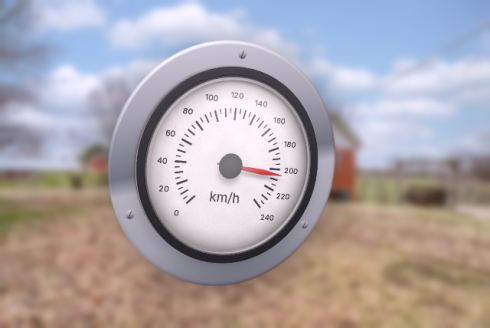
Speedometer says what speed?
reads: 205 km/h
